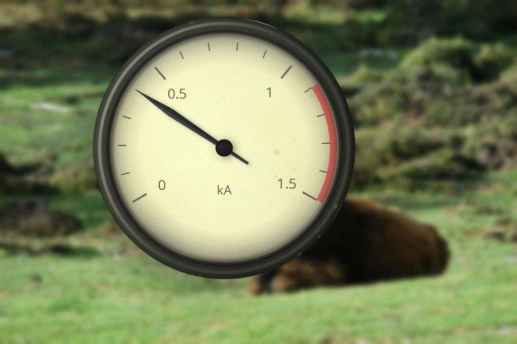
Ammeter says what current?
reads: 0.4 kA
